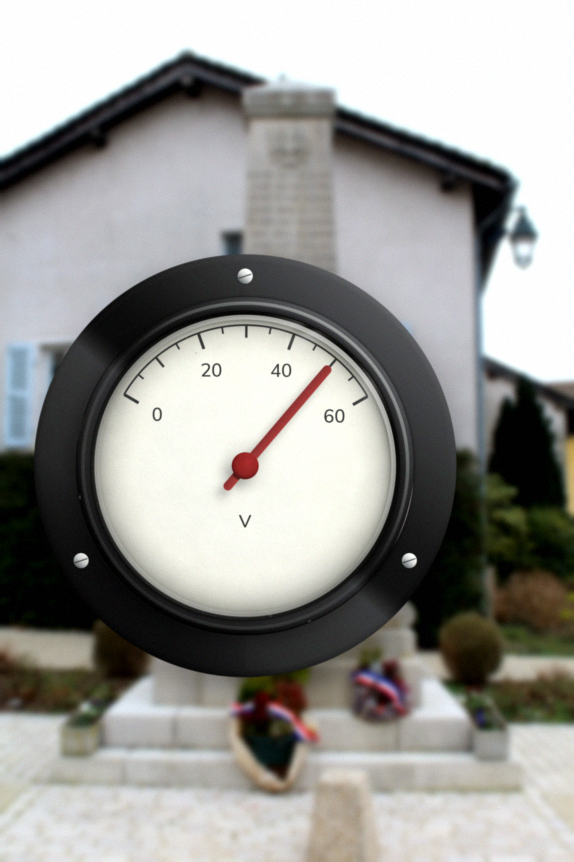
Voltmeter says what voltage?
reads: 50 V
